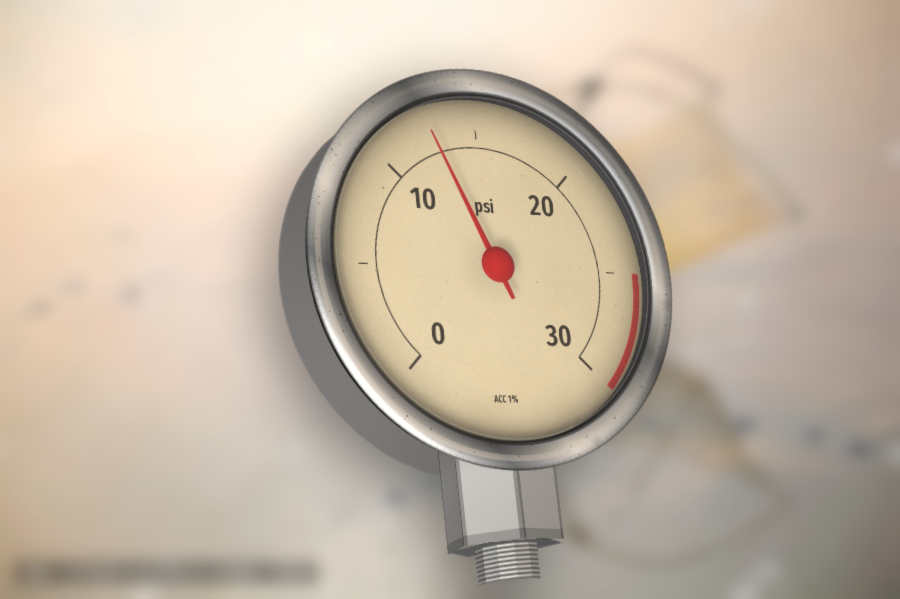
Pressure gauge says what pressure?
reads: 12.5 psi
